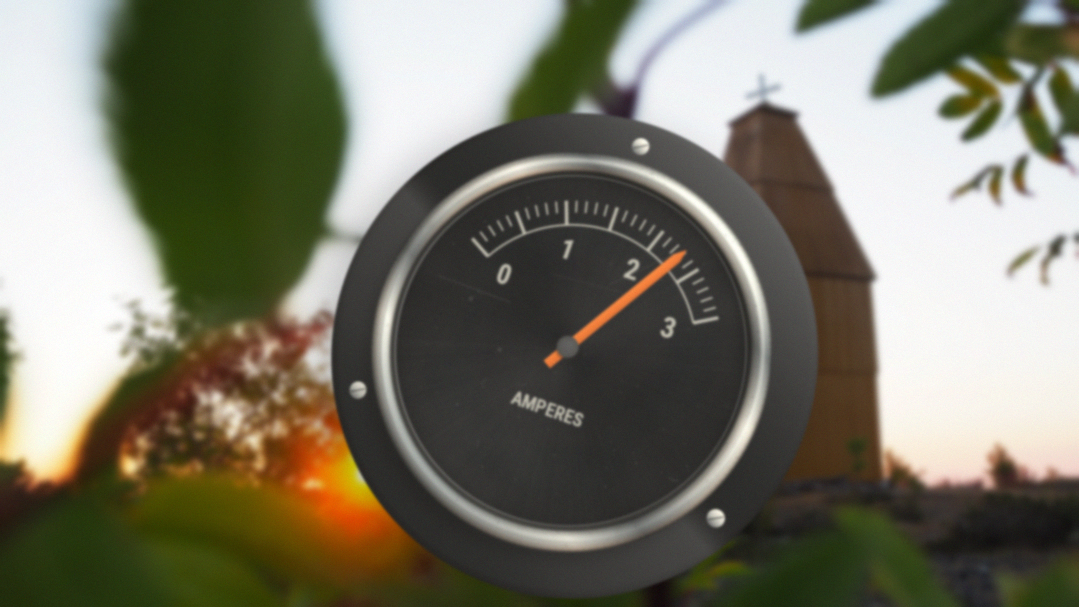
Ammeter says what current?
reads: 2.3 A
